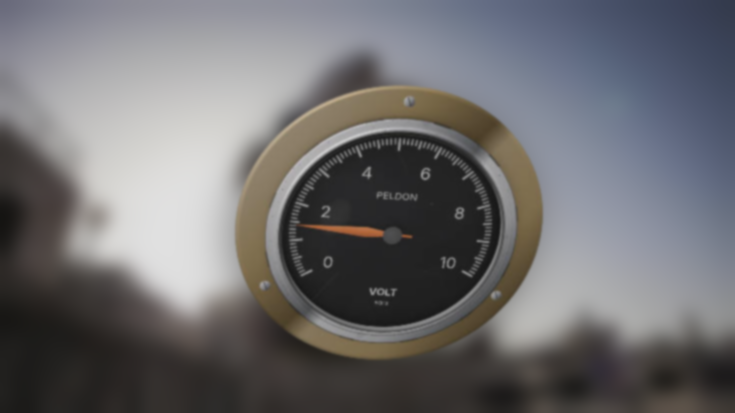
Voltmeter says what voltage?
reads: 1.5 V
